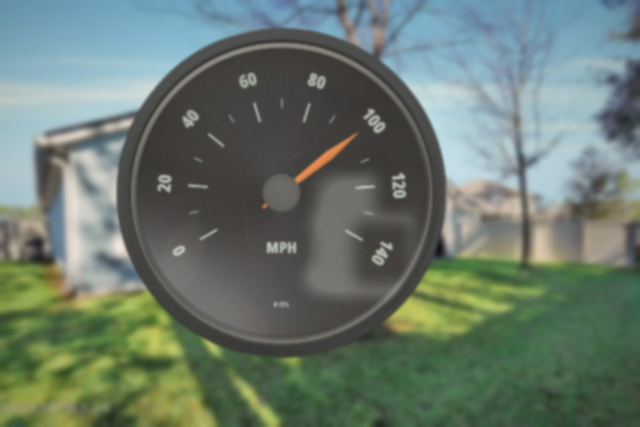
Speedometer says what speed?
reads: 100 mph
